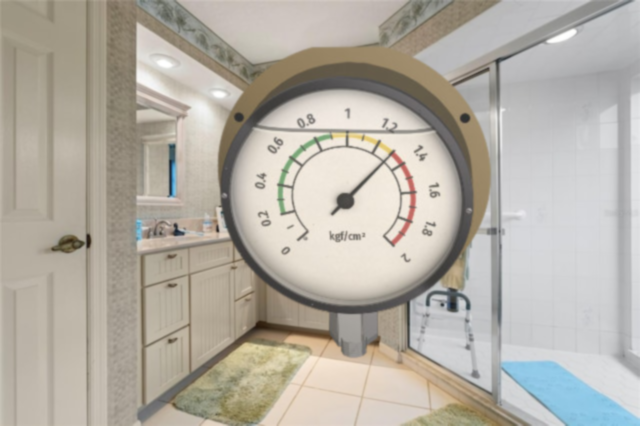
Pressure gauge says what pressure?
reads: 1.3 kg/cm²
